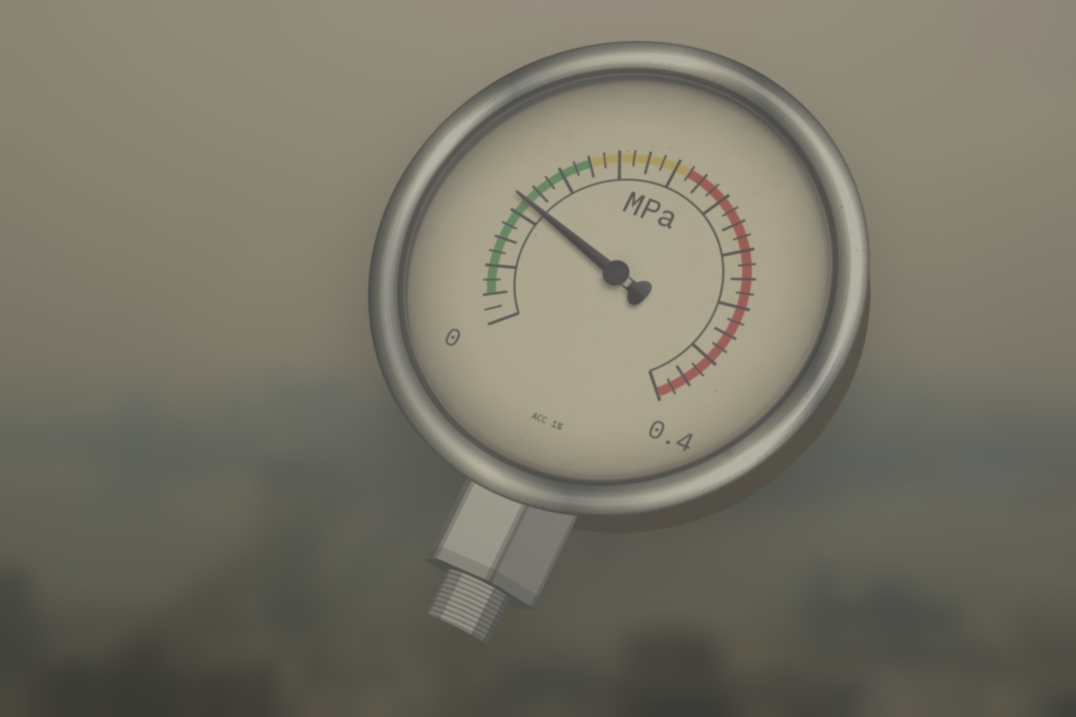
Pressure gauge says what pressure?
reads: 0.09 MPa
